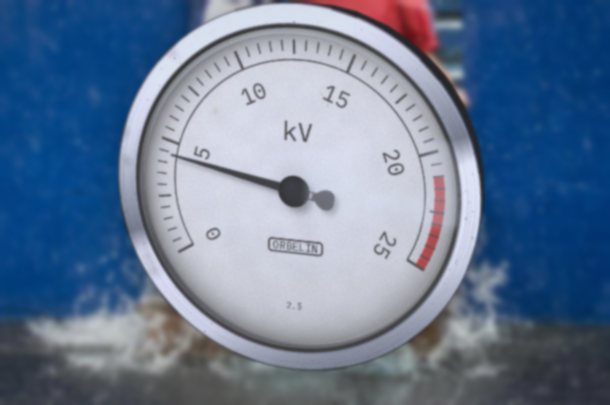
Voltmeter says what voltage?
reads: 4.5 kV
